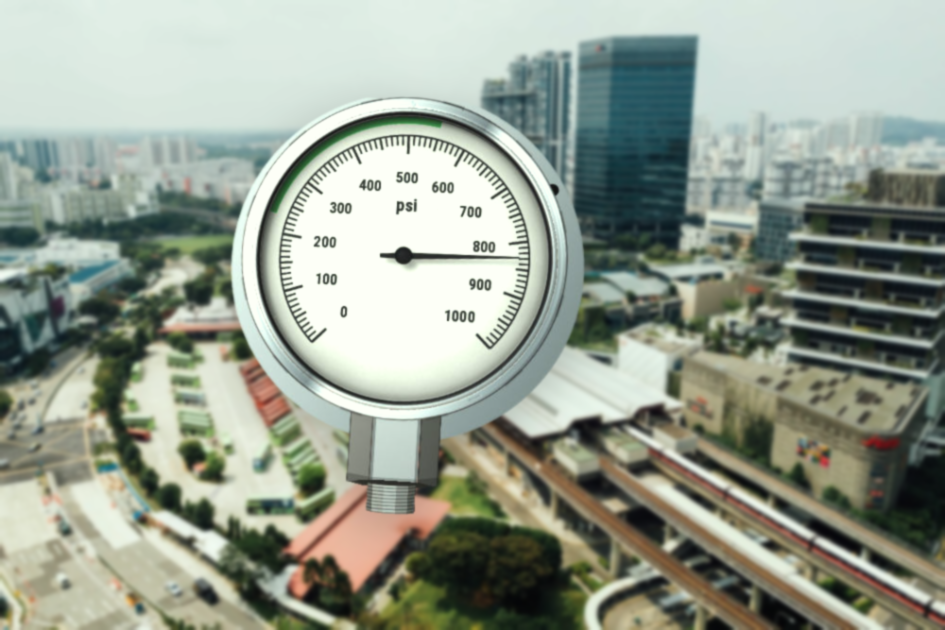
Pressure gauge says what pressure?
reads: 830 psi
